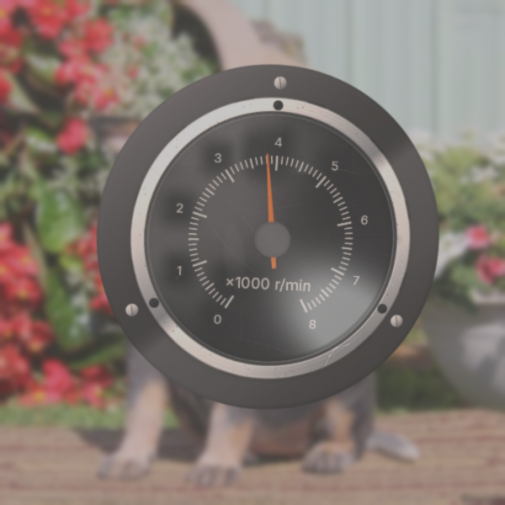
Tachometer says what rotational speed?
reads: 3800 rpm
